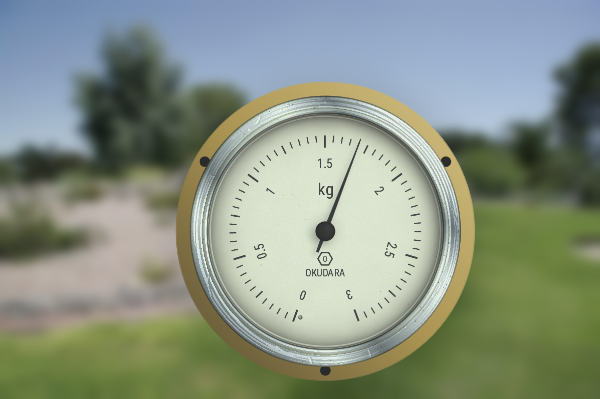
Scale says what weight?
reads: 1.7 kg
